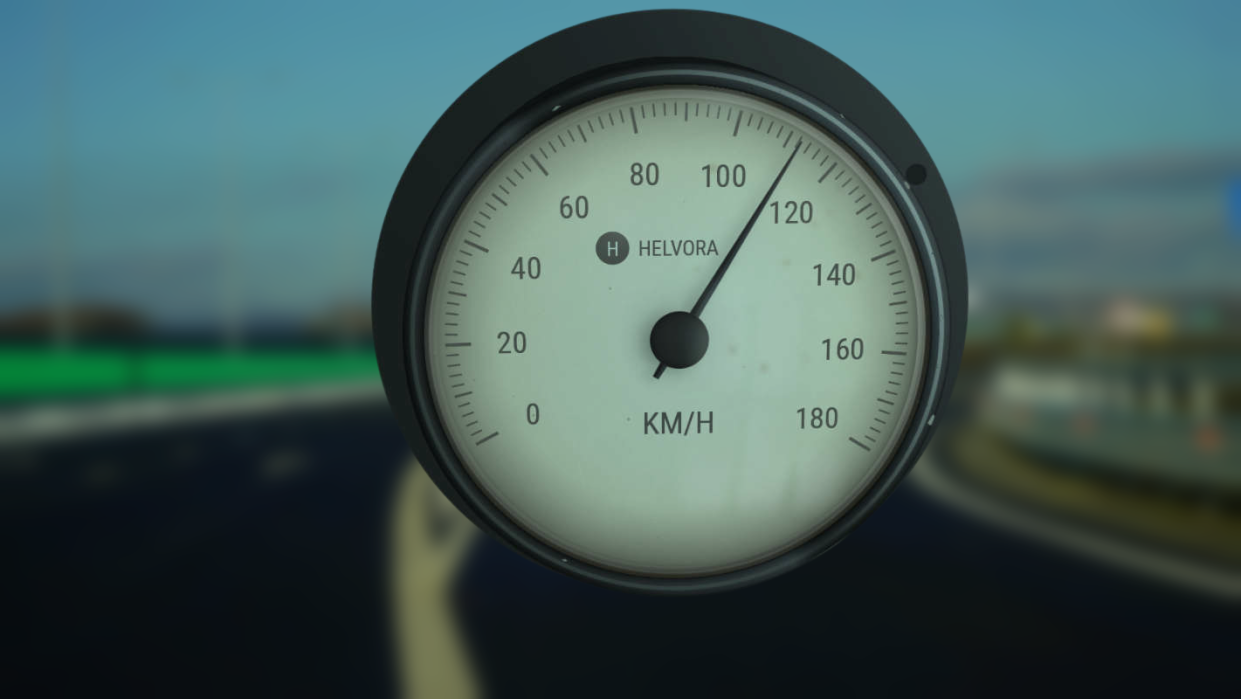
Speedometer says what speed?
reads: 112 km/h
